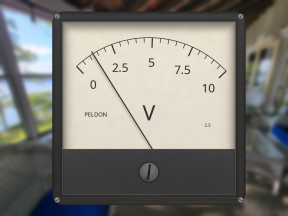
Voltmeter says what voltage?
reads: 1.25 V
